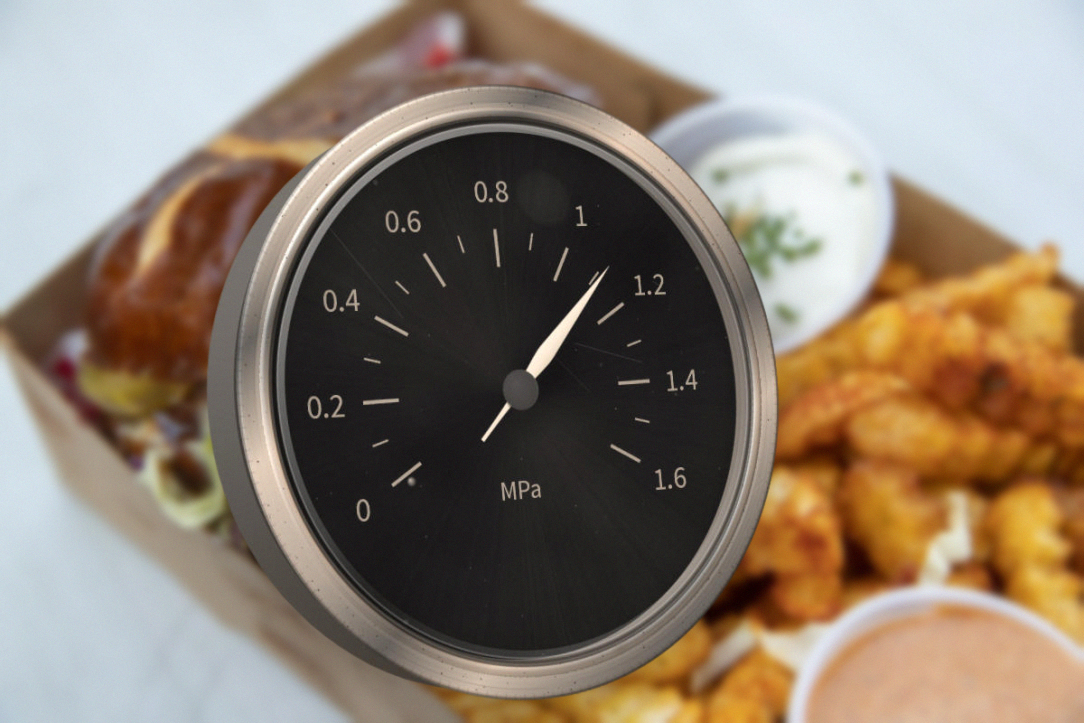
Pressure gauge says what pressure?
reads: 1.1 MPa
